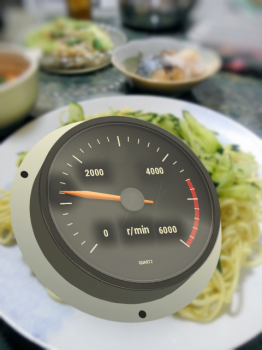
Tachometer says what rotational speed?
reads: 1200 rpm
